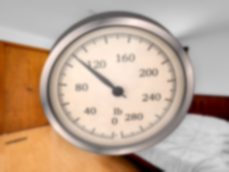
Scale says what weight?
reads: 110 lb
